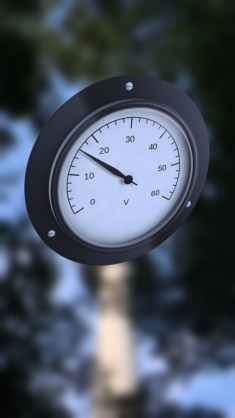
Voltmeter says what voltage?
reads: 16 V
